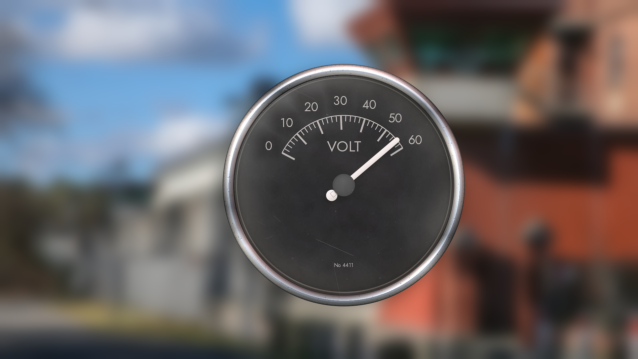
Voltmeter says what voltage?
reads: 56 V
